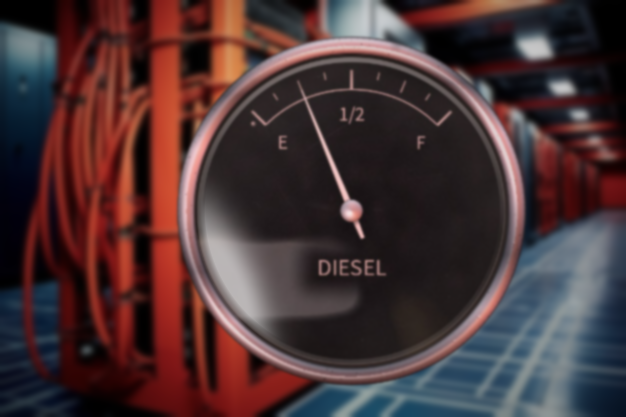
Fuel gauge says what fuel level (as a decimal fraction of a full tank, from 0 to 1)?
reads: 0.25
